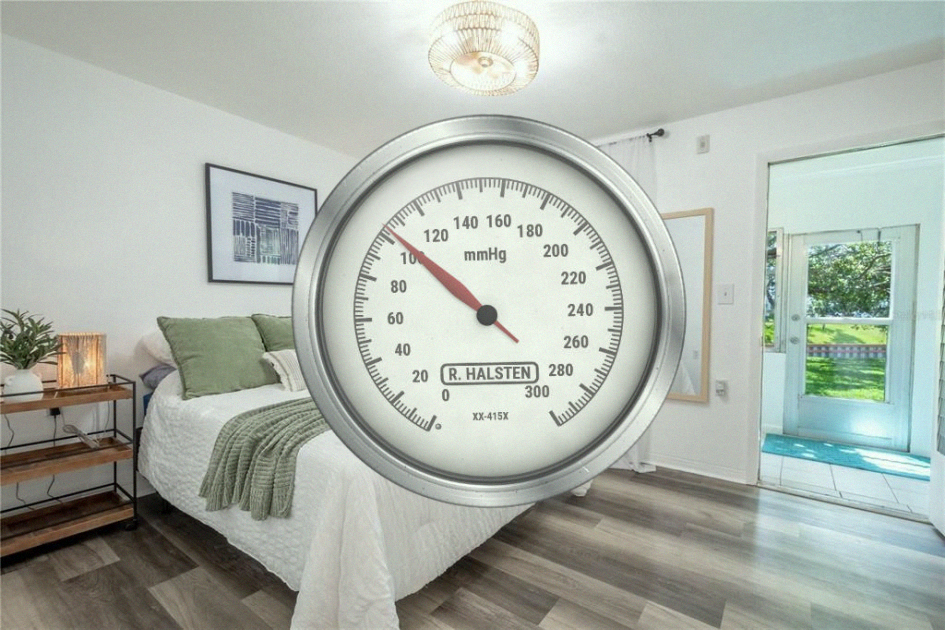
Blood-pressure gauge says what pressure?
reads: 104 mmHg
